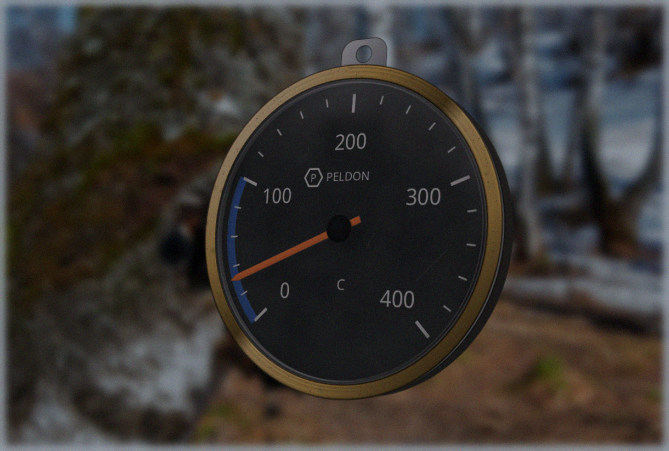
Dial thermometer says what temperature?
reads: 30 °C
